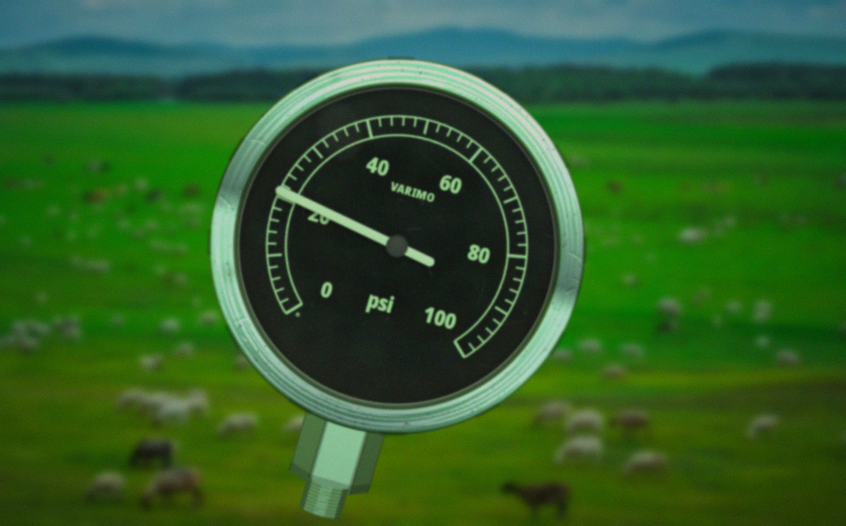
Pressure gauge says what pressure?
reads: 21 psi
